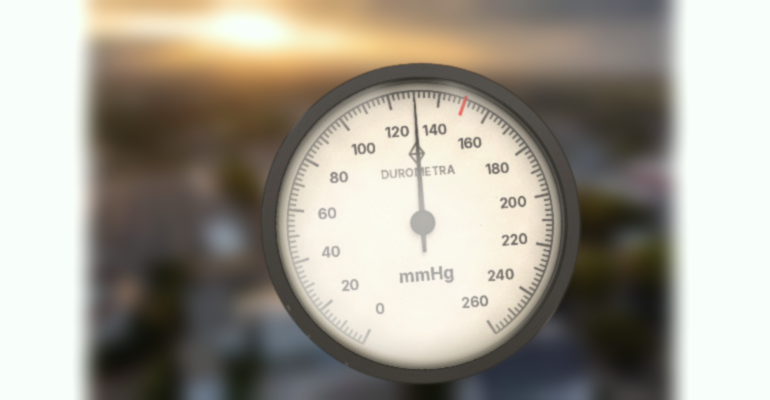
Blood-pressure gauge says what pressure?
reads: 130 mmHg
